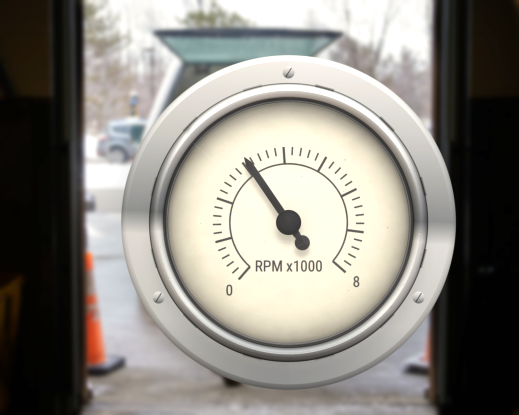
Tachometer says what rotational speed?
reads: 3100 rpm
